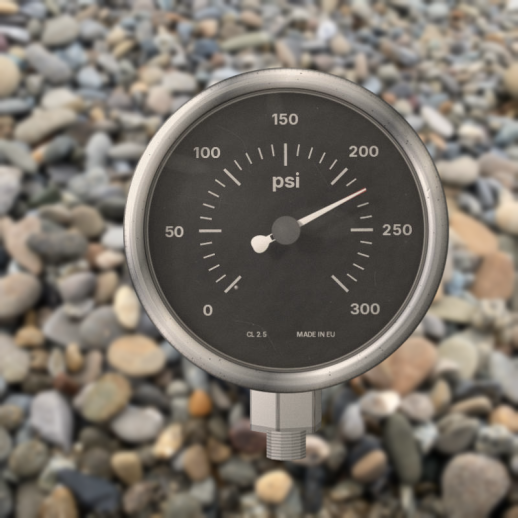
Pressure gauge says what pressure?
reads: 220 psi
